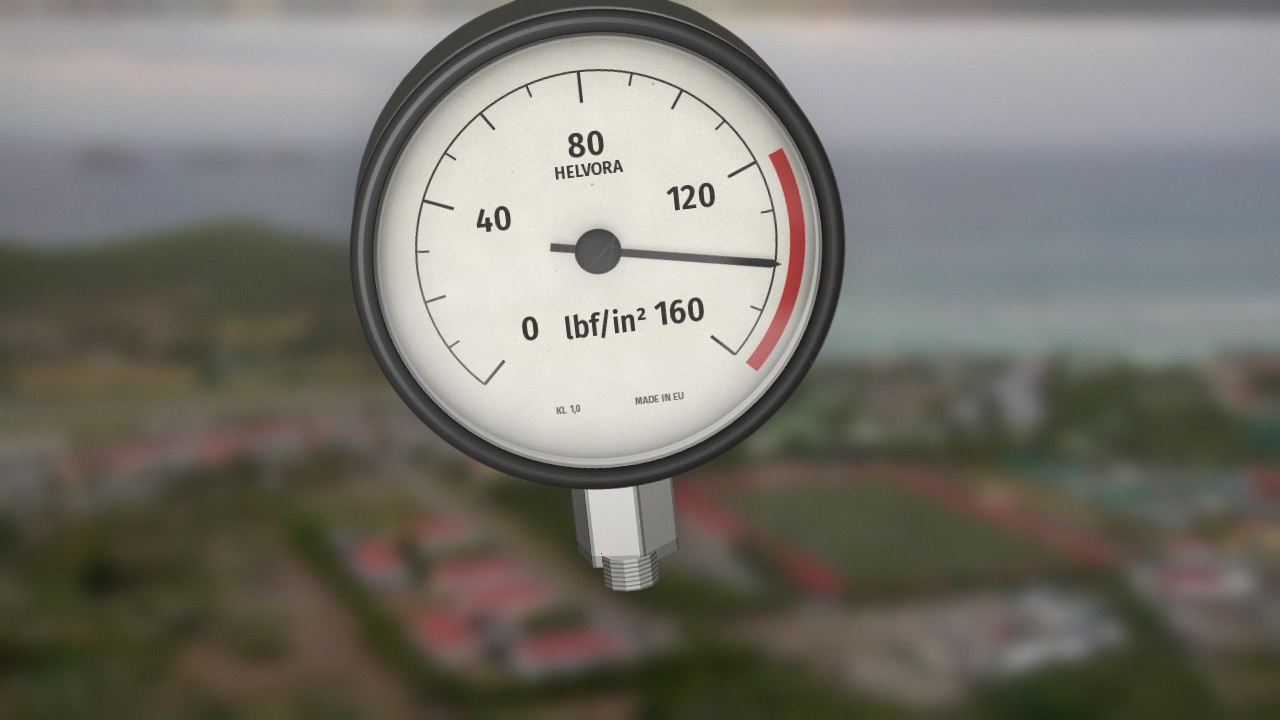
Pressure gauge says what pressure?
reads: 140 psi
